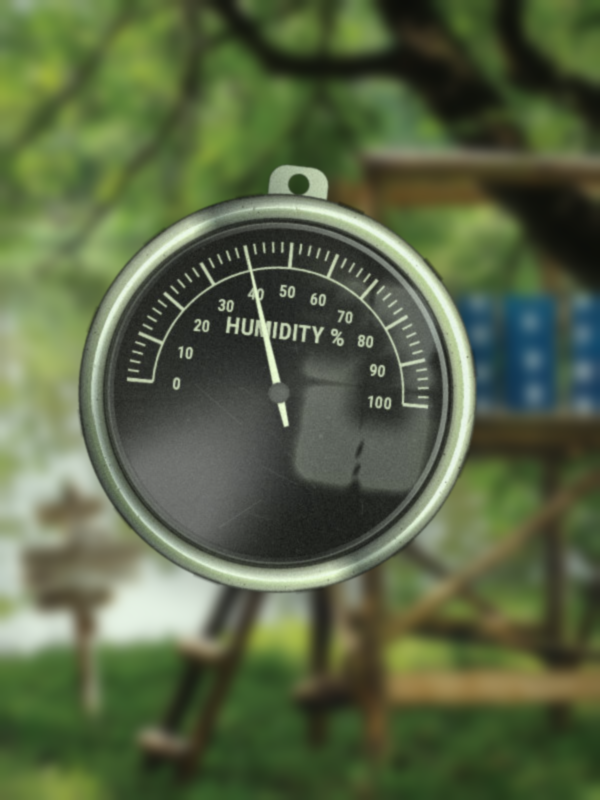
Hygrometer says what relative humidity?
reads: 40 %
